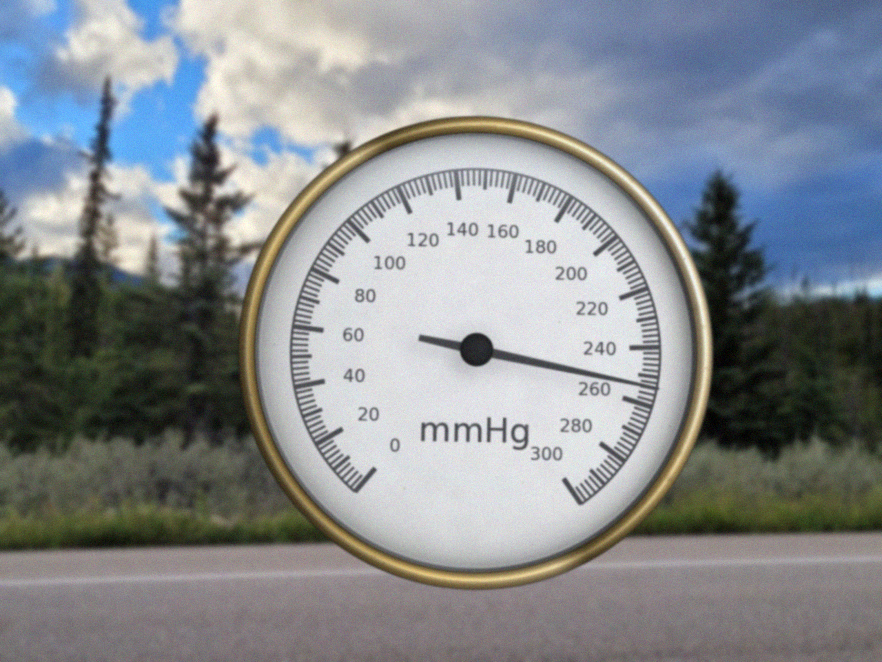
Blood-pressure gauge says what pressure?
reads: 254 mmHg
